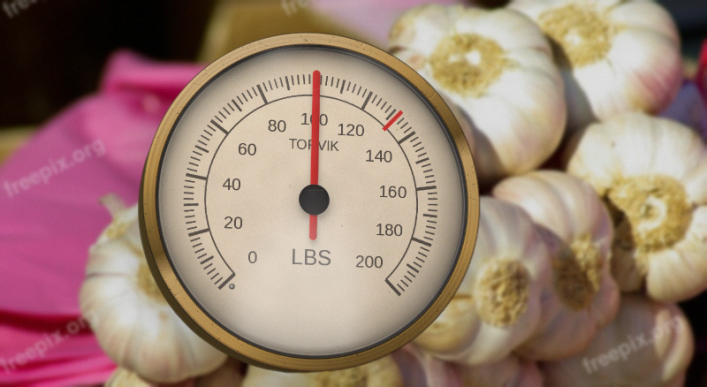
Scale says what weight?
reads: 100 lb
